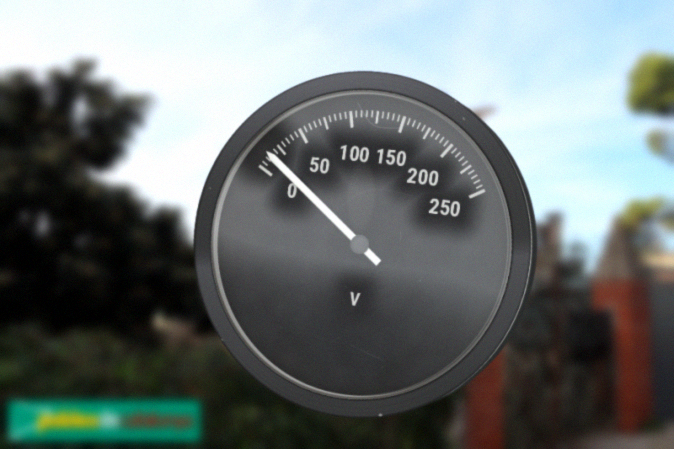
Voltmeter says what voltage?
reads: 15 V
